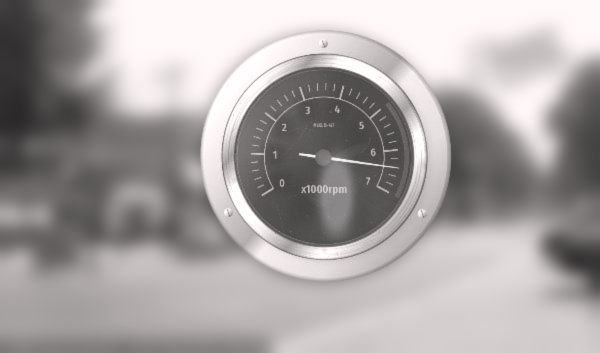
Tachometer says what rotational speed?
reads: 6400 rpm
